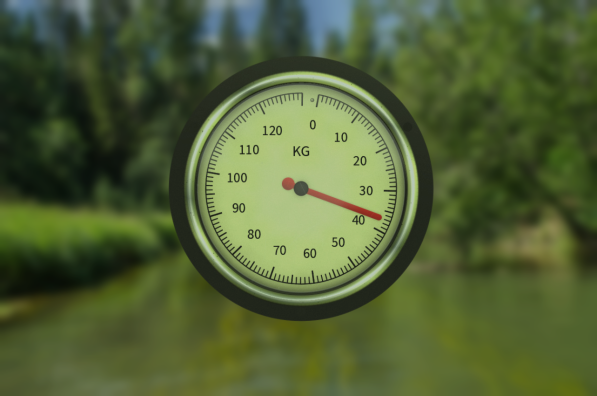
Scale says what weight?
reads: 37 kg
